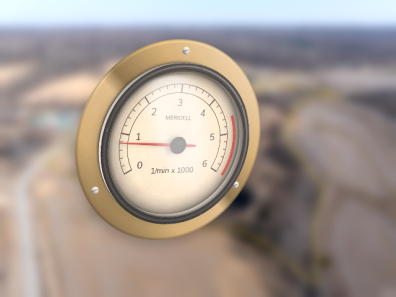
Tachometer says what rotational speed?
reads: 800 rpm
